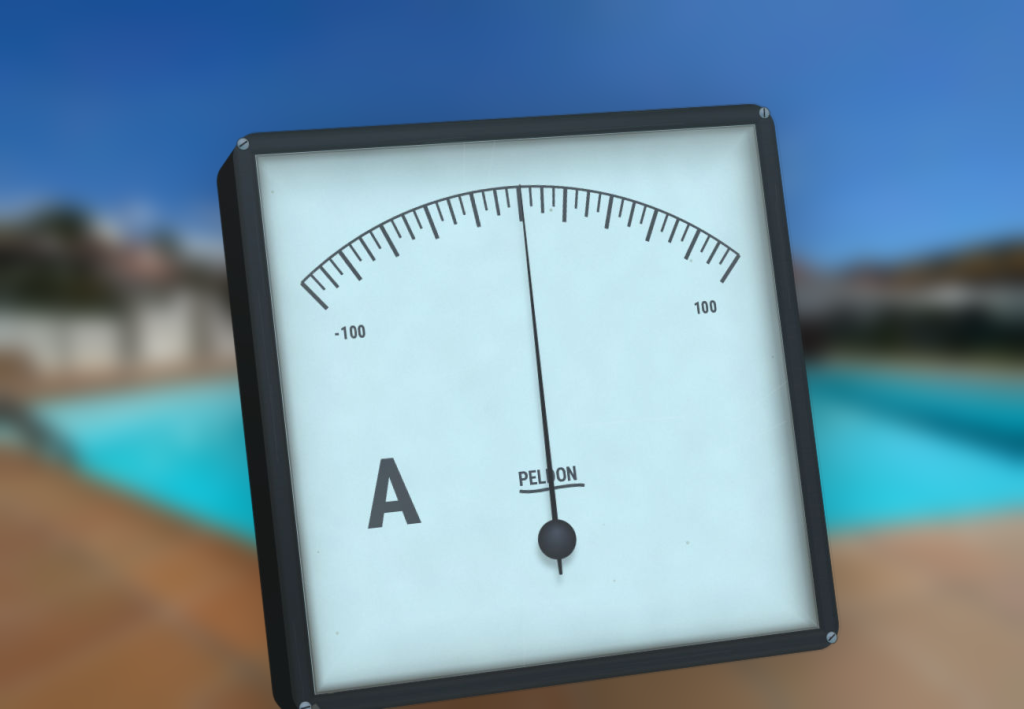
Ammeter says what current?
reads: 0 A
